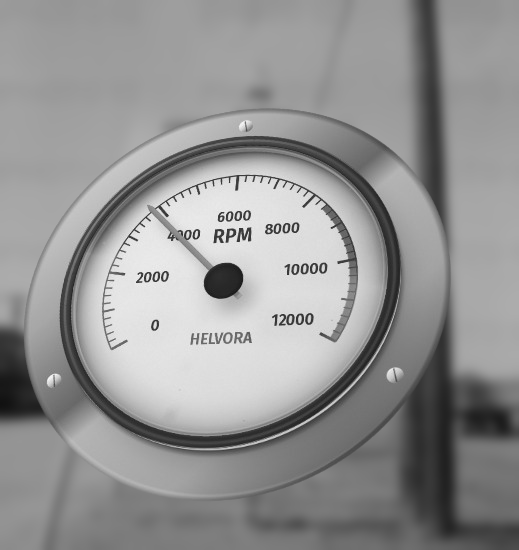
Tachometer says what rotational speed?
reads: 3800 rpm
